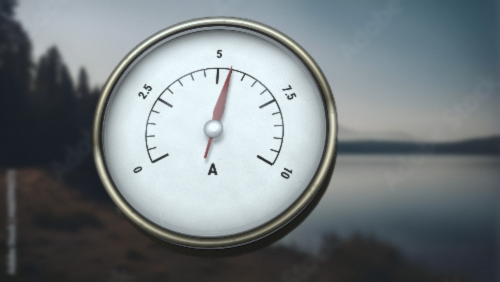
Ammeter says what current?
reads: 5.5 A
